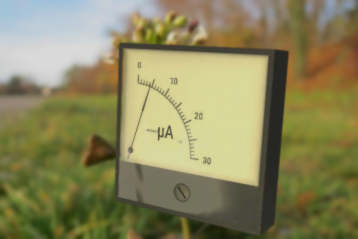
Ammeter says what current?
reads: 5 µA
